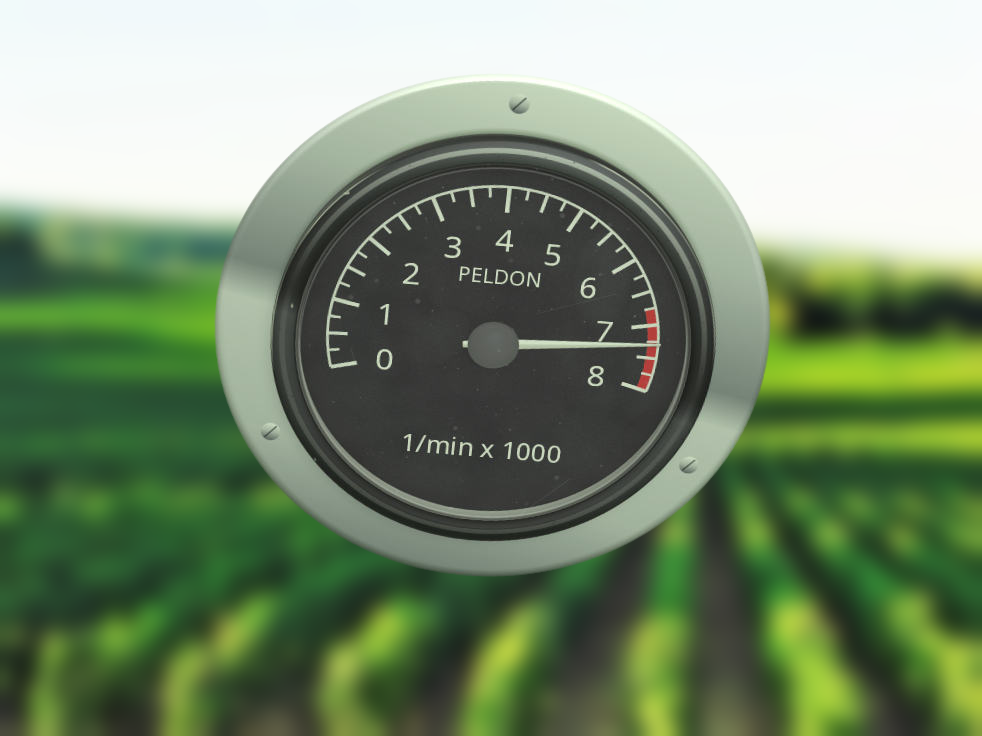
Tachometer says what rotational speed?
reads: 7250 rpm
